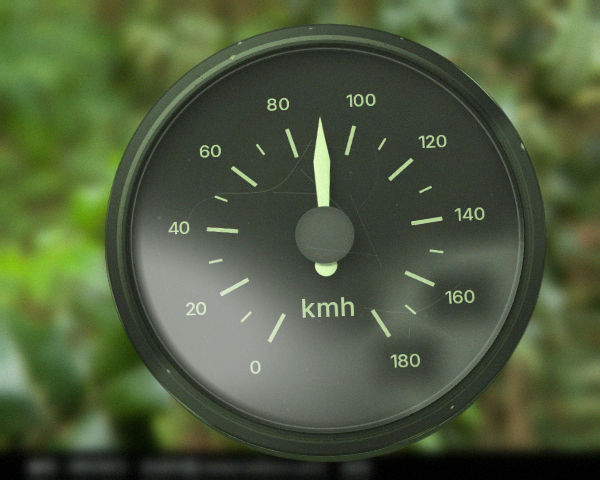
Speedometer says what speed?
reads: 90 km/h
